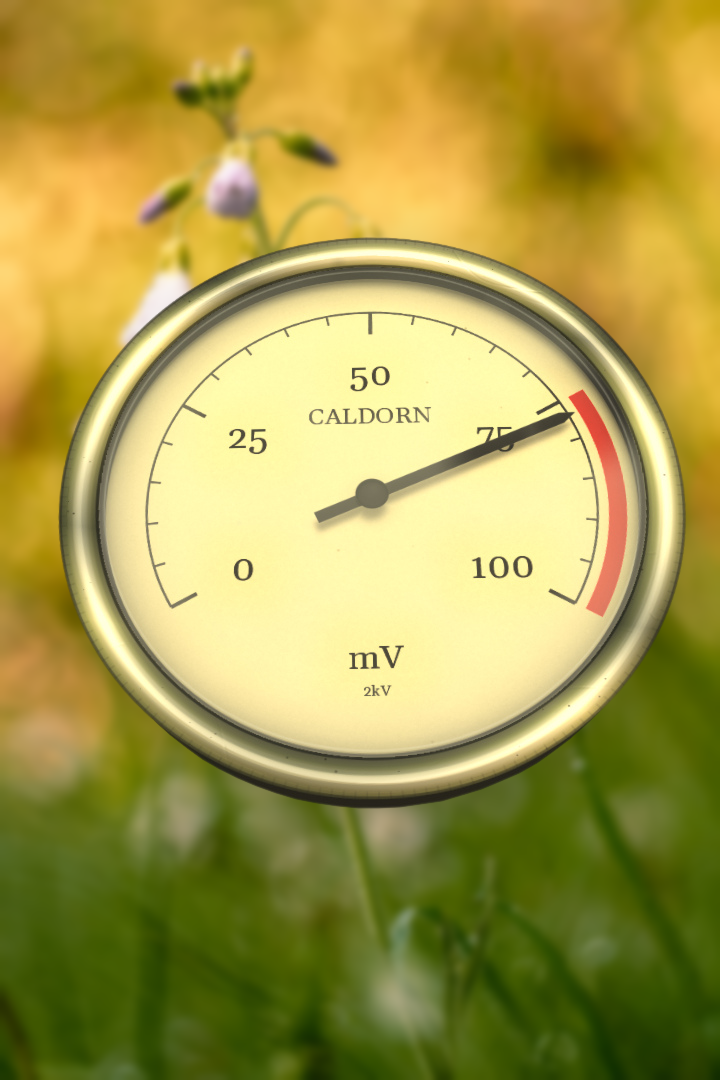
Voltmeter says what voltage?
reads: 77.5 mV
